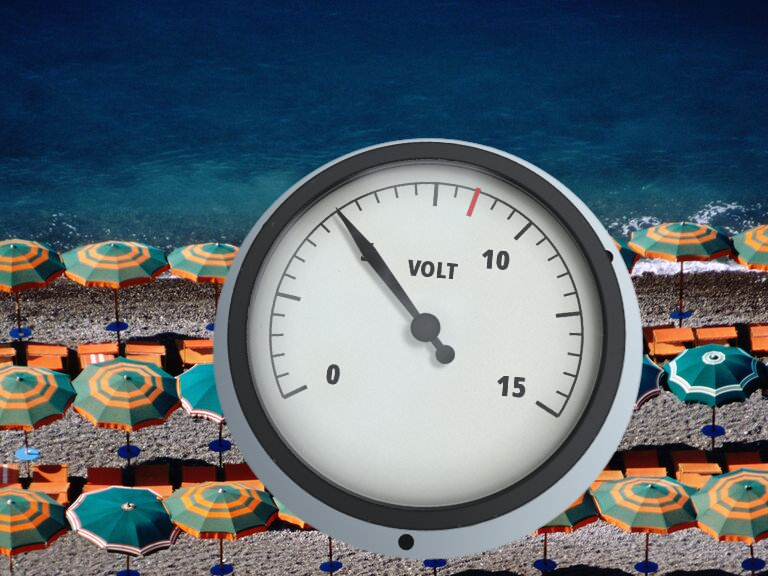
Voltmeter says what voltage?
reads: 5 V
